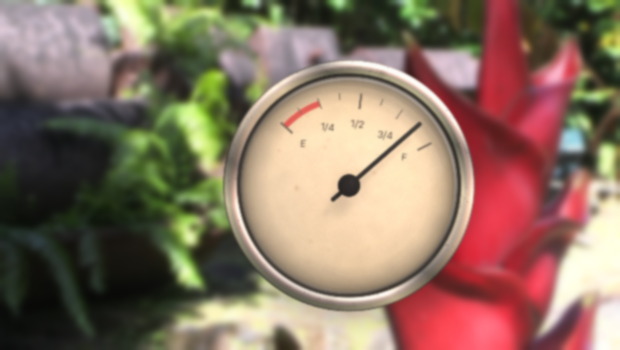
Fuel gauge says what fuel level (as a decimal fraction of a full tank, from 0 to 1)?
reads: 0.875
